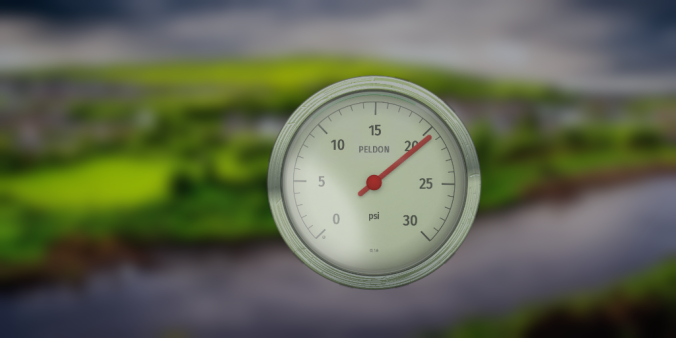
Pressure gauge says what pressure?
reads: 20.5 psi
